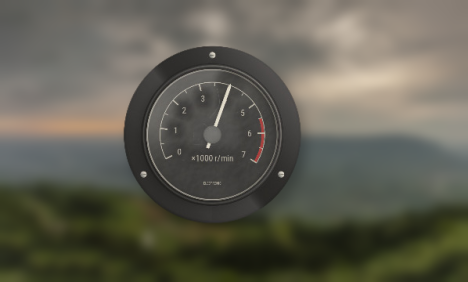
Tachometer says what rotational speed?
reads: 4000 rpm
